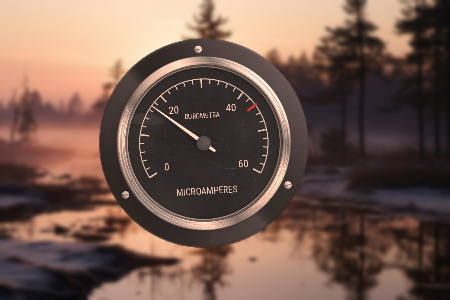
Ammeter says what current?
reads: 17 µA
